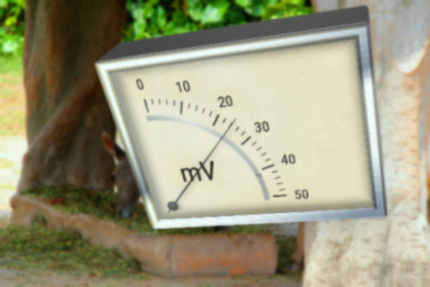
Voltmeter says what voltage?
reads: 24 mV
